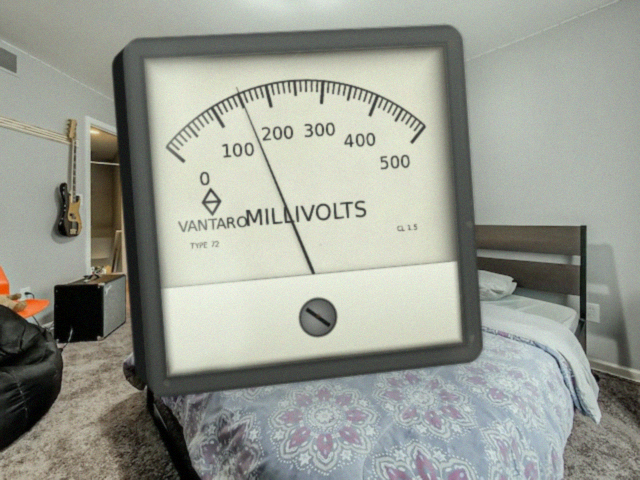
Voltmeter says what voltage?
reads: 150 mV
